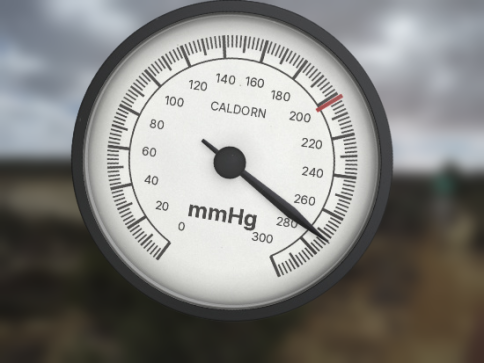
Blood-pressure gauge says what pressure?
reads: 272 mmHg
